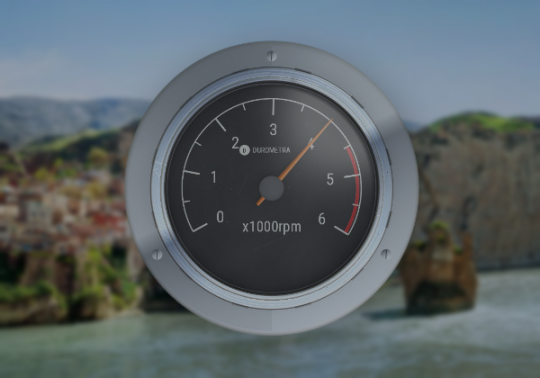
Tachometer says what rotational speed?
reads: 4000 rpm
